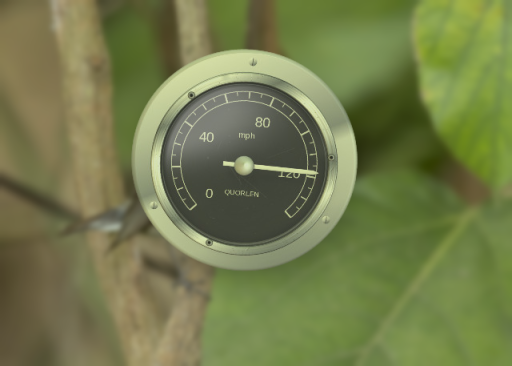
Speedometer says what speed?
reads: 117.5 mph
